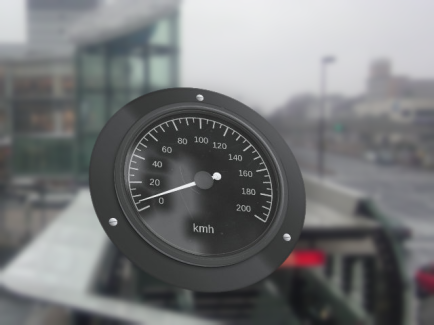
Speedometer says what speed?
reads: 5 km/h
